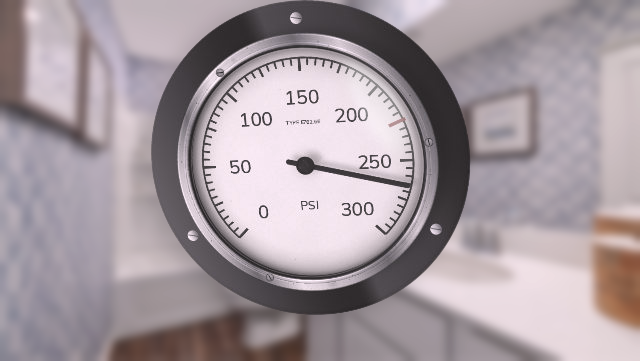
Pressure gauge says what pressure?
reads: 265 psi
